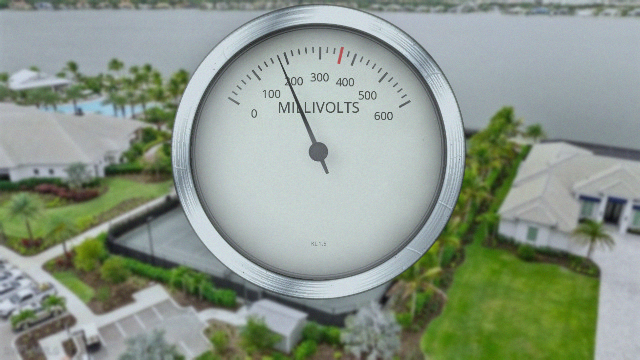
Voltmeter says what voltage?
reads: 180 mV
